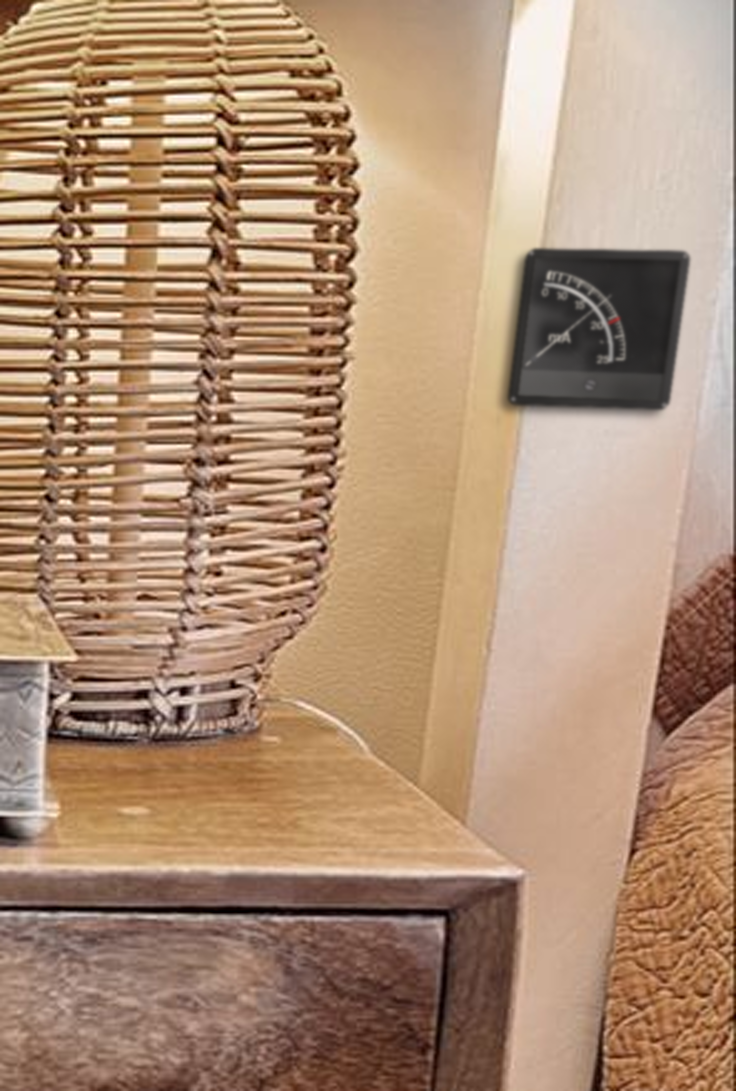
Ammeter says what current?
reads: 17.5 mA
